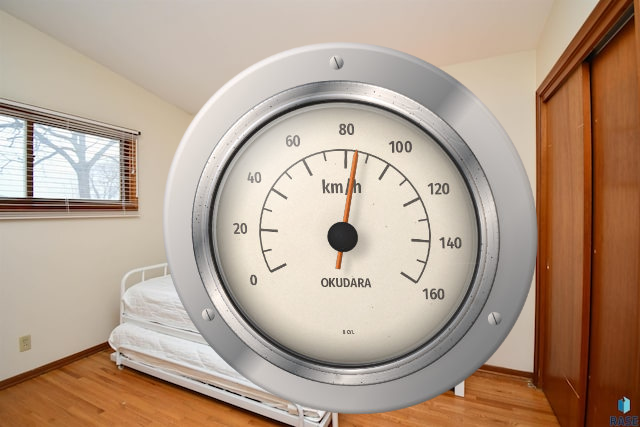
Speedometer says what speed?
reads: 85 km/h
